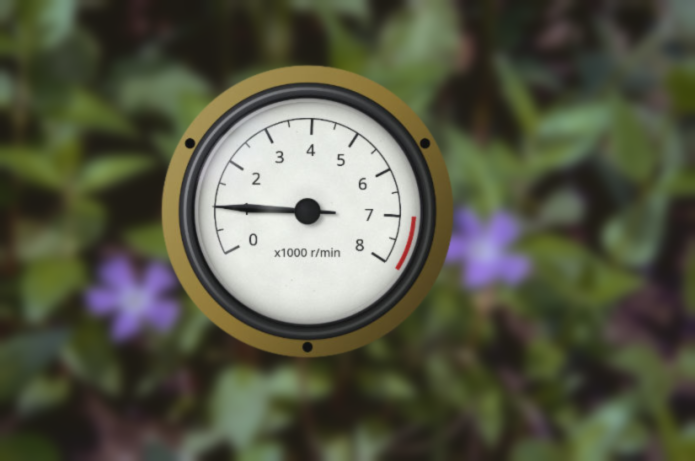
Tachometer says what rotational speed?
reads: 1000 rpm
